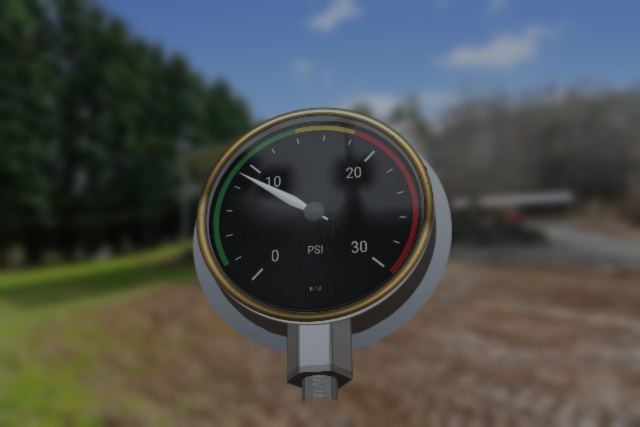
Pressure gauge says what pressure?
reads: 9 psi
